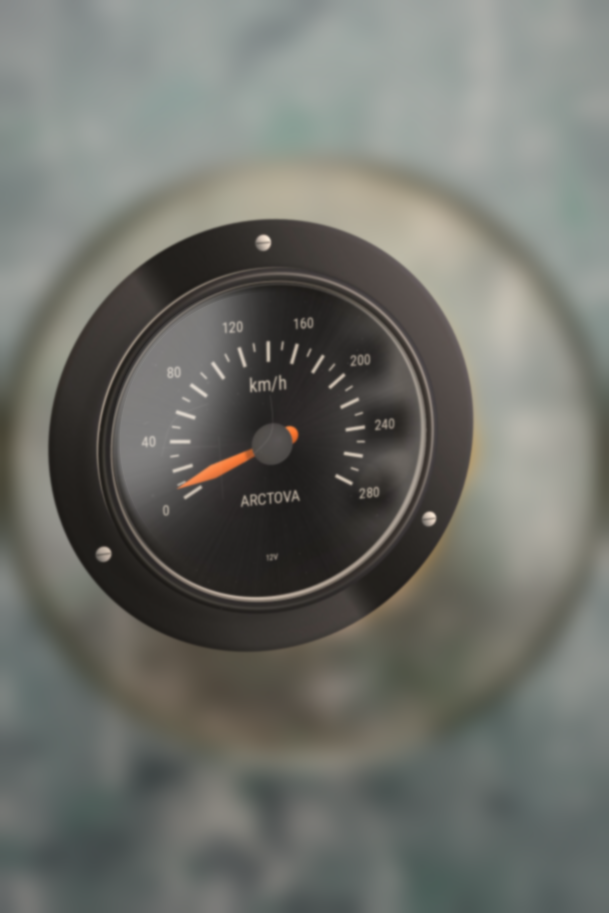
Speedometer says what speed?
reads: 10 km/h
